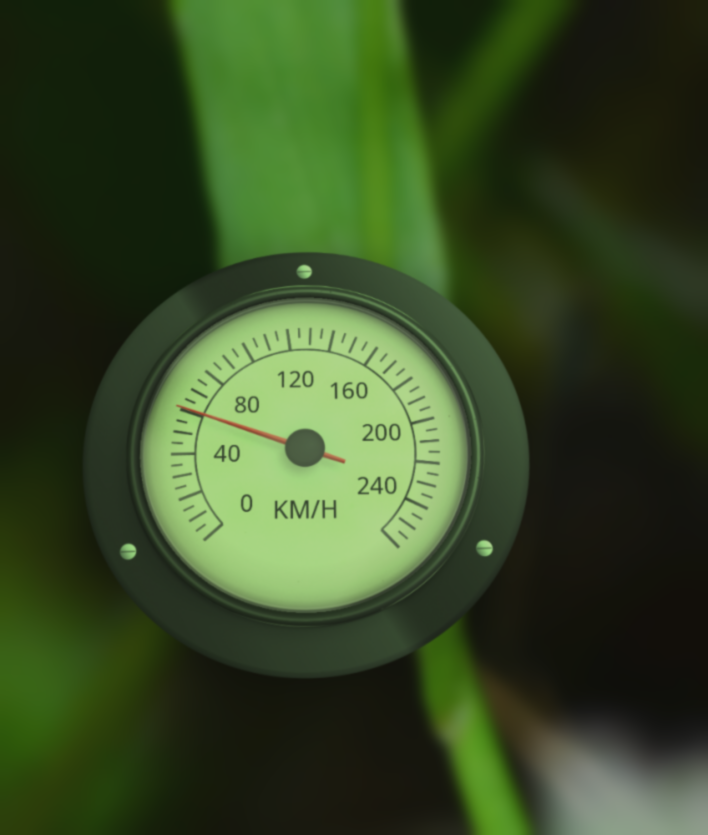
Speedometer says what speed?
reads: 60 km/h
